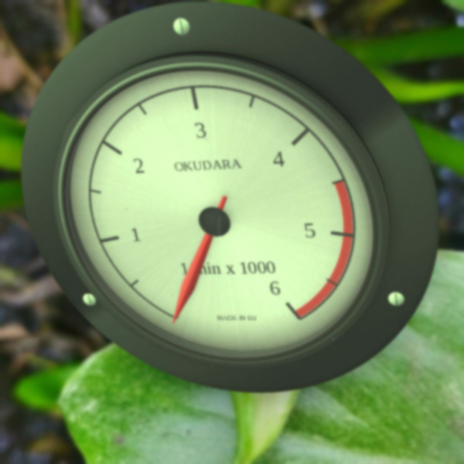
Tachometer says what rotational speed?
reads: 0 rpm
